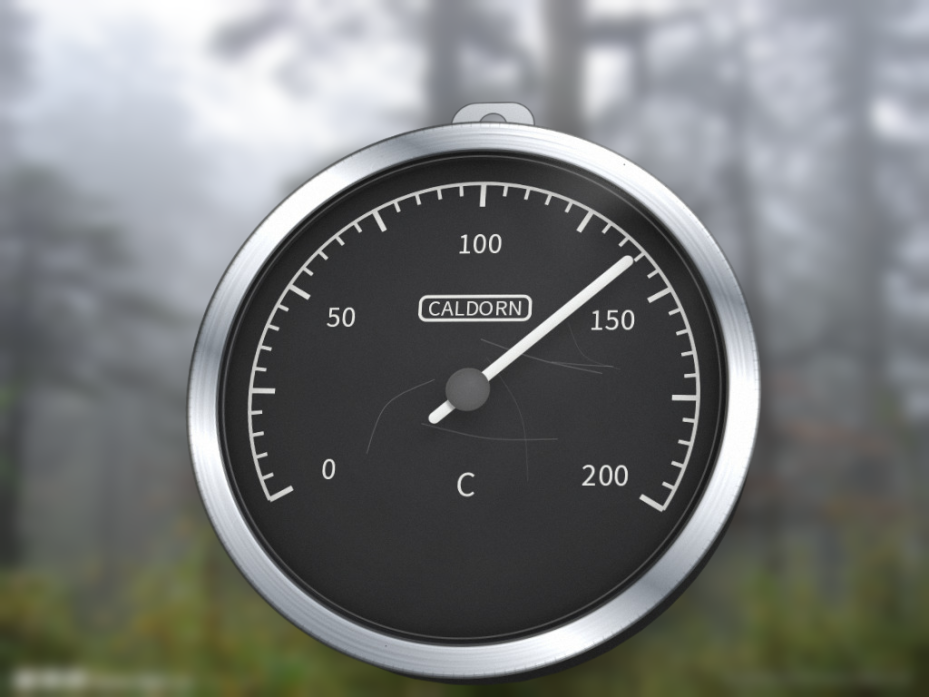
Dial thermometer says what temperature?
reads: 140 °C
